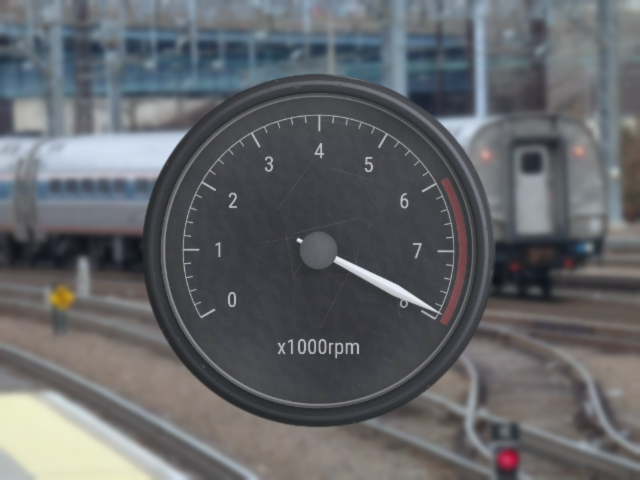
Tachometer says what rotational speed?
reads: 7900 rpm
